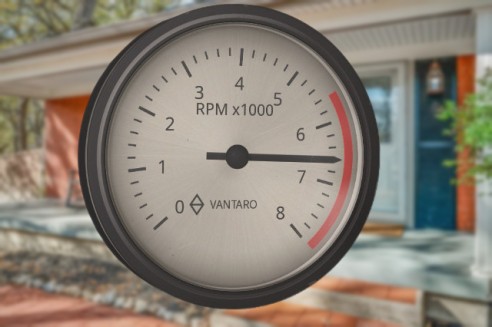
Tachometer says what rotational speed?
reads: 6600 rpm
